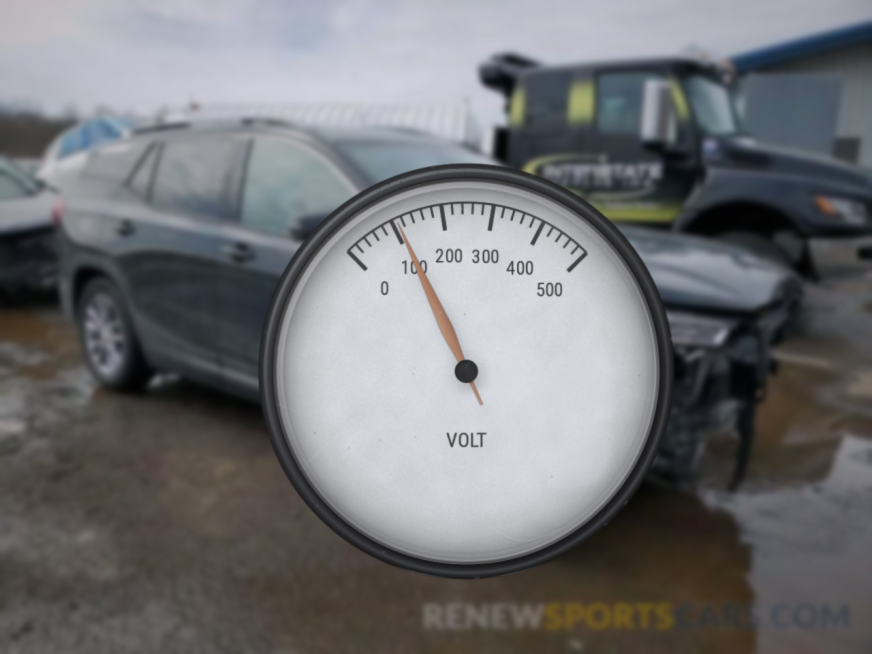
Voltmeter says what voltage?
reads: 110 V
